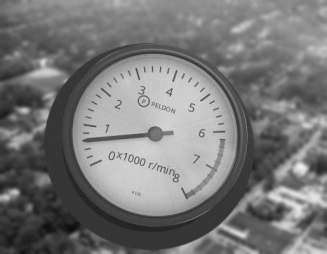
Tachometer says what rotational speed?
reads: 600 rpm
